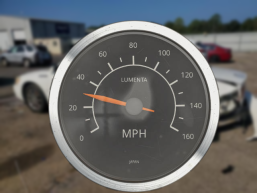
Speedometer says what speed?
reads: 30 mph
